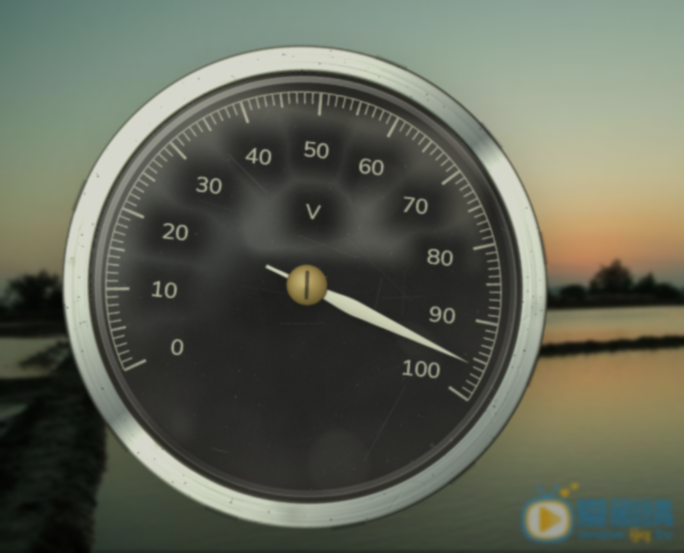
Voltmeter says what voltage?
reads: 96 V
